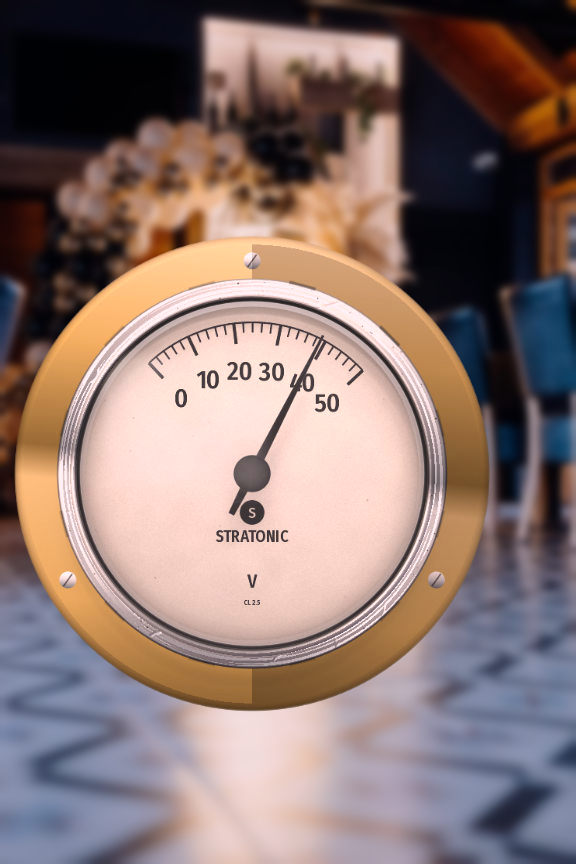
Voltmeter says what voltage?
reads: 39 V
